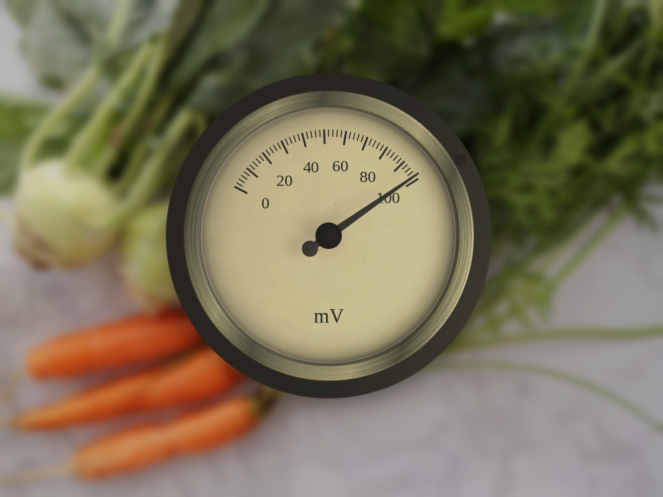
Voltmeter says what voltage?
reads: 98 mV
